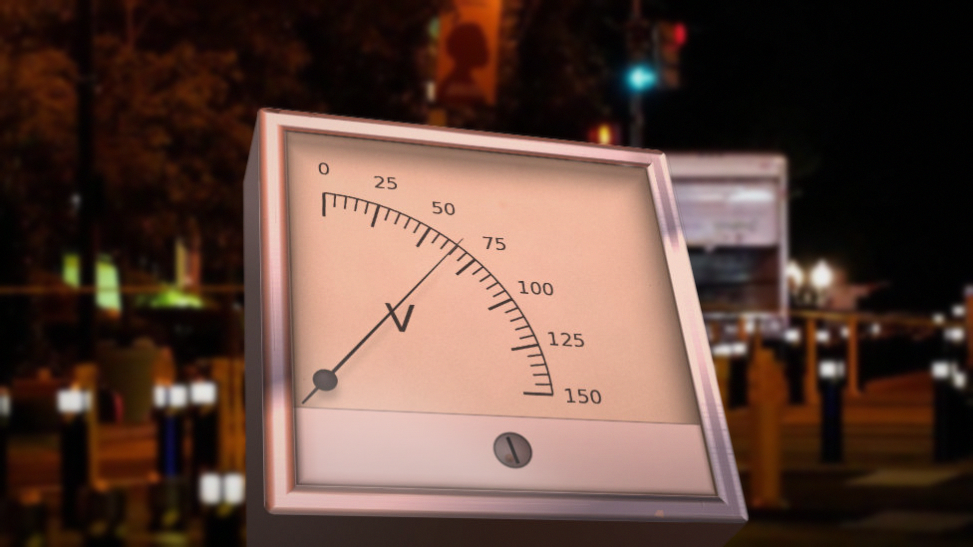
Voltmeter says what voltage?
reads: 65 V
